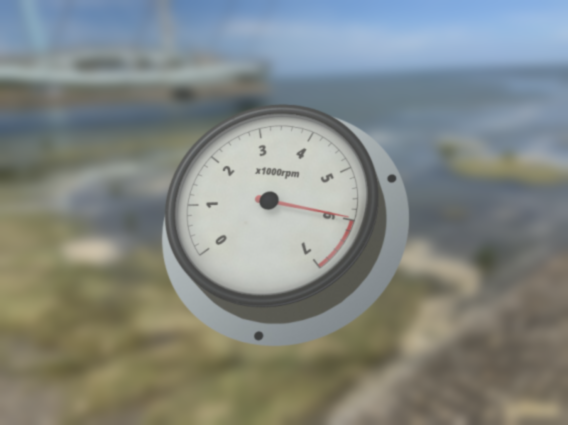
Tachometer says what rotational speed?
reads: 6000 rpm
